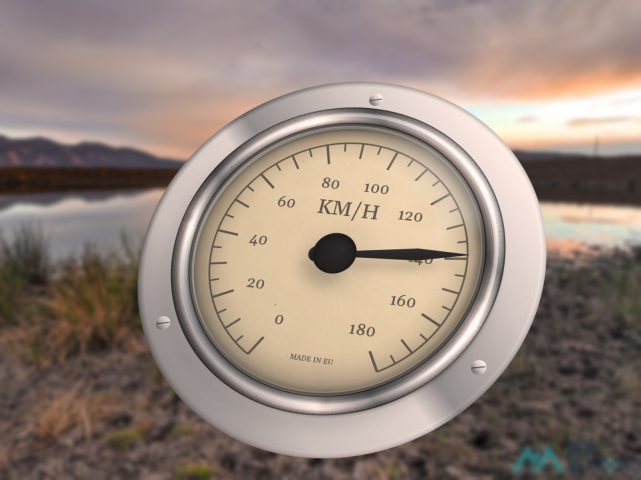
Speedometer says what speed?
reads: 140 km/h
